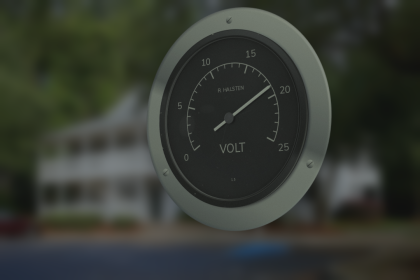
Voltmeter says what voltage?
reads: 19 V
